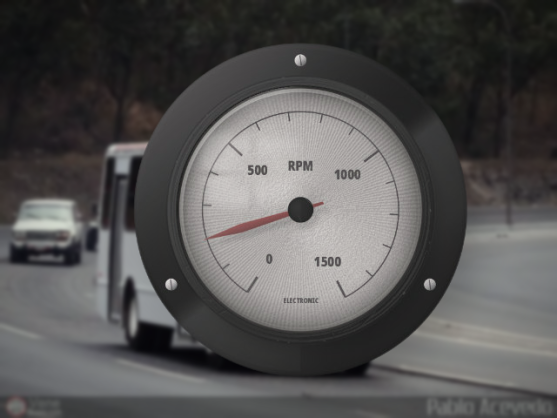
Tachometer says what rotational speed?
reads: 200 rpm
